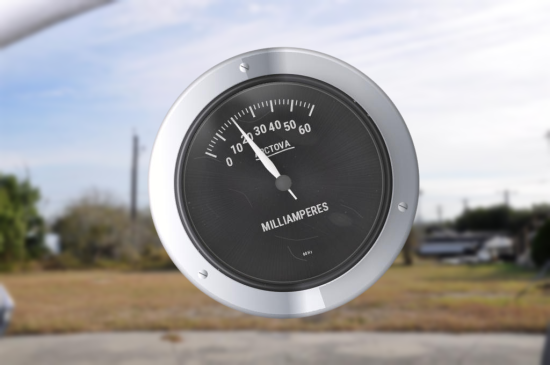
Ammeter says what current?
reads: 20 mA
